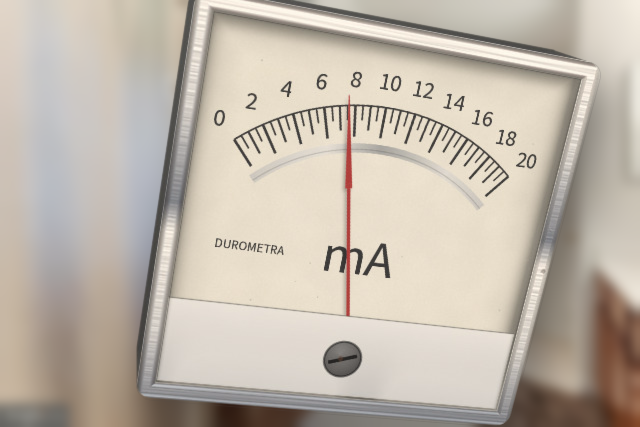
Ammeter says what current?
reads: 7.5 mA
